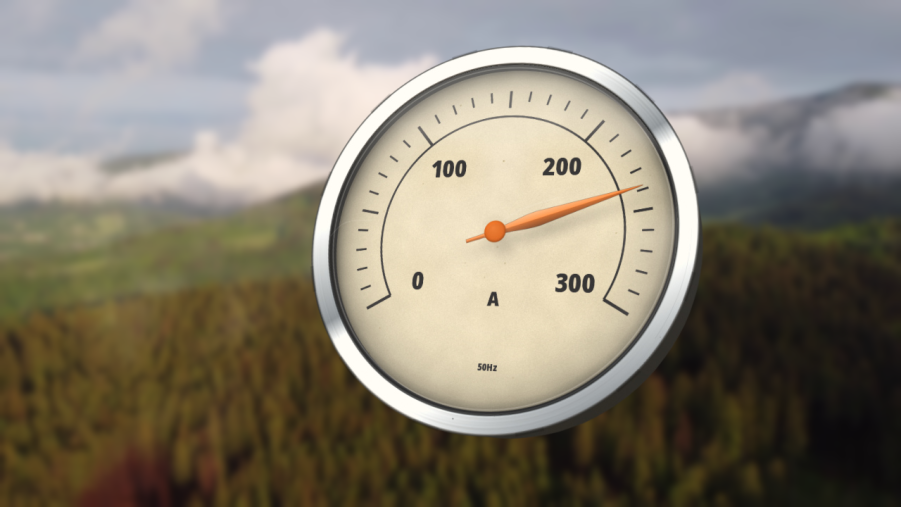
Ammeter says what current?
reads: 240 A
